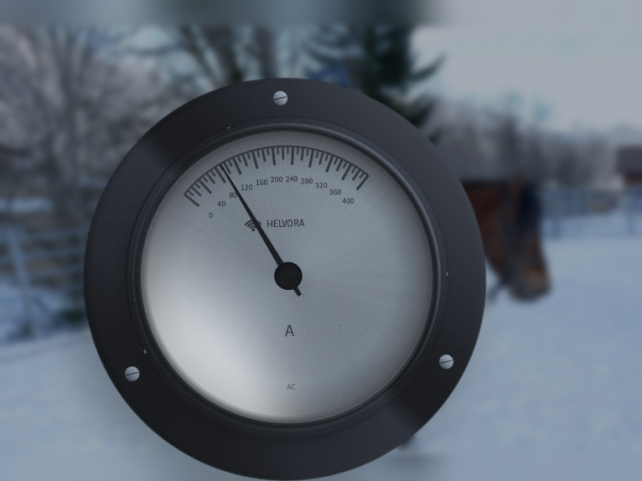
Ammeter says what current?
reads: 90 A
